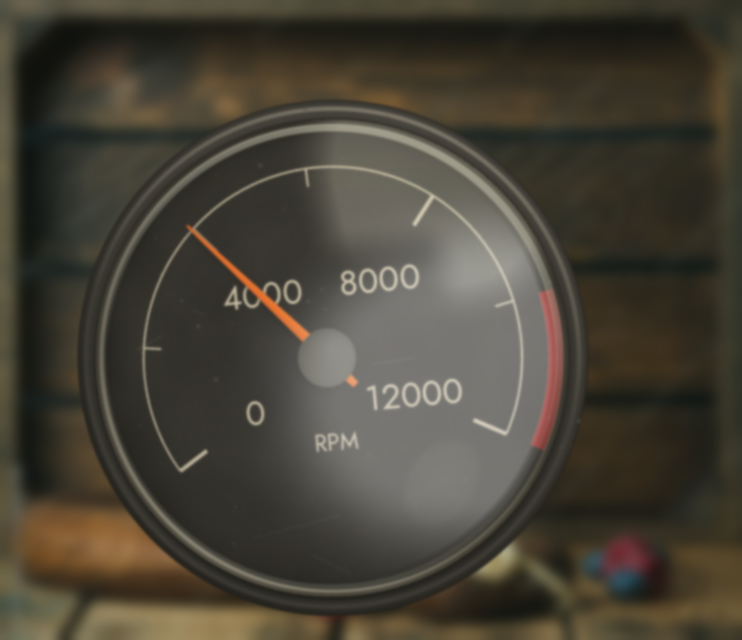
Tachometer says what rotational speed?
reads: 4000 rpm
